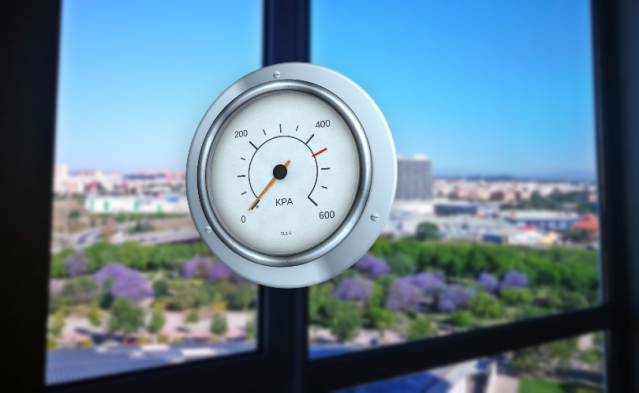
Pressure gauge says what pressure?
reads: 0 kPa
